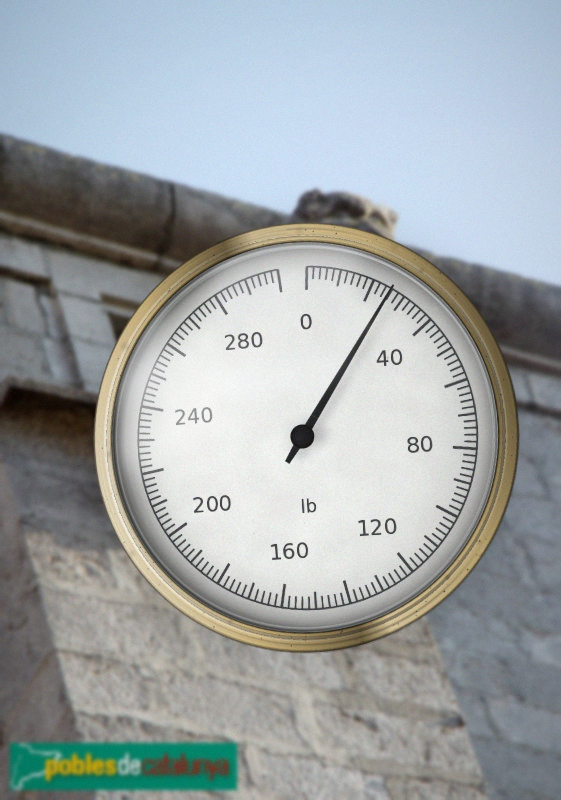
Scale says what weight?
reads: 26 lb
